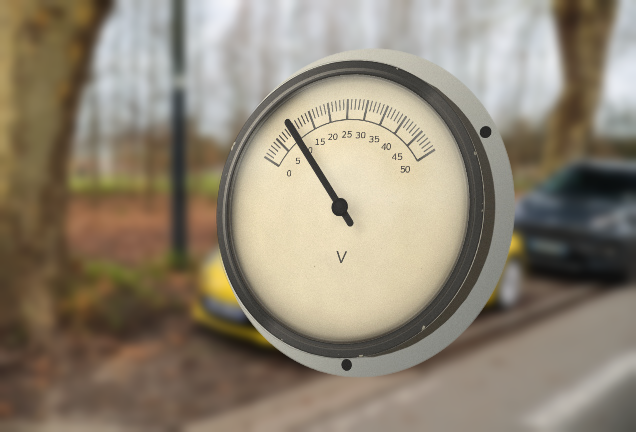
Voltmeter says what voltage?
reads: 10 V
